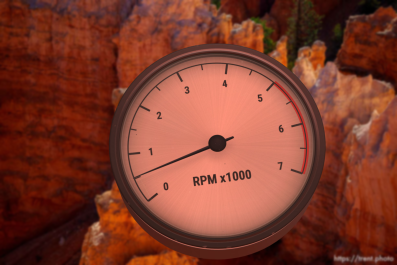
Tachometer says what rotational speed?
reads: 500 rpm
